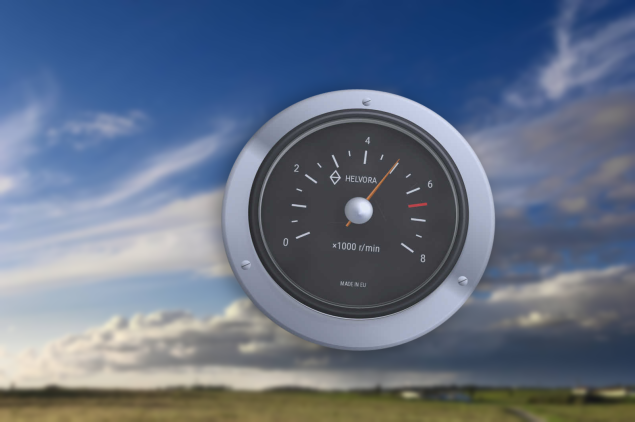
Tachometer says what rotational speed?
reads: 5000 rpm
